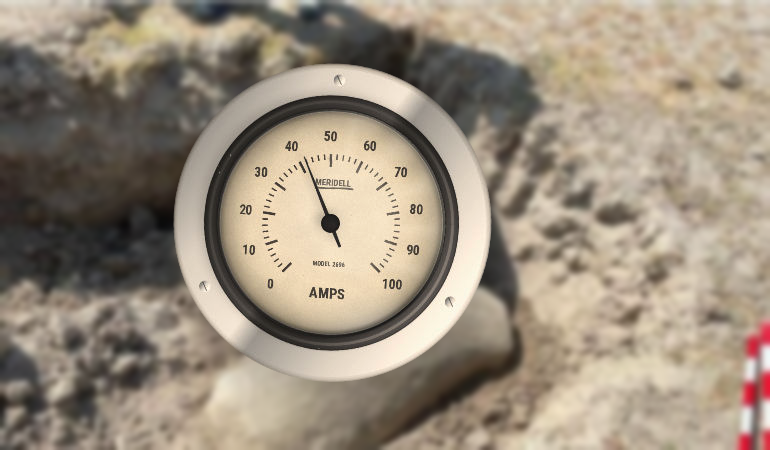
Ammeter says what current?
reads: 42 A
